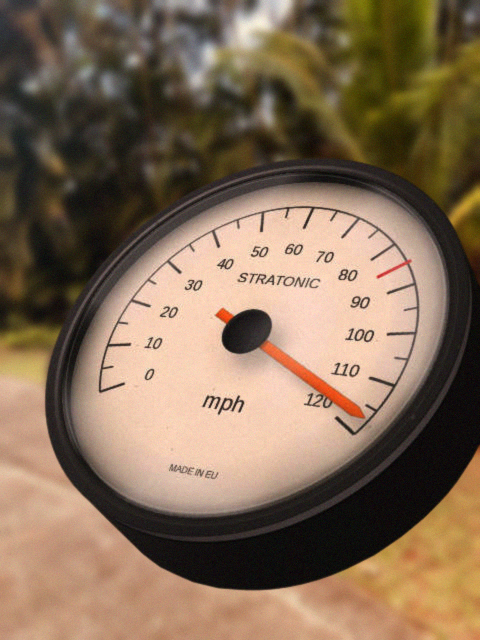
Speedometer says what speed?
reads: 117.5 mph
